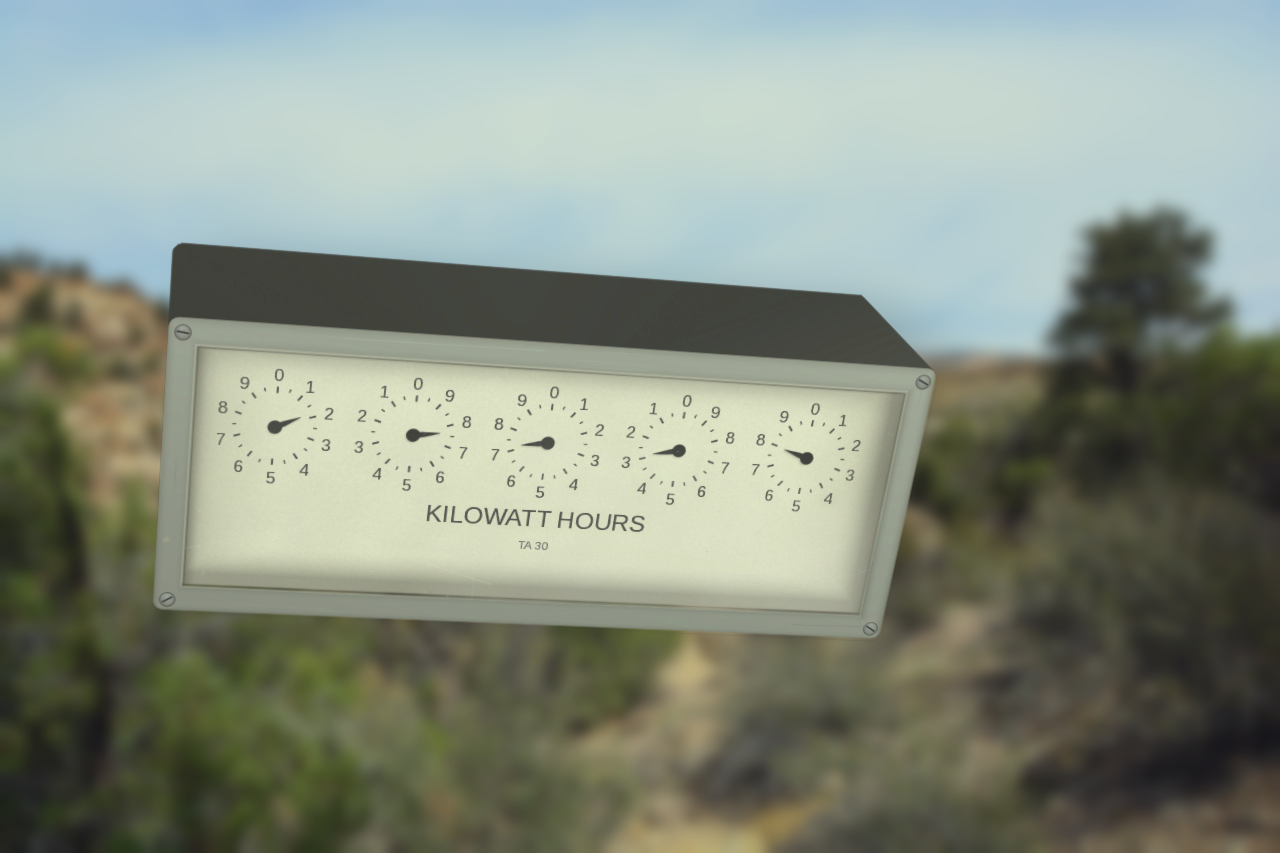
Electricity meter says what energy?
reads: 17728 kWh
